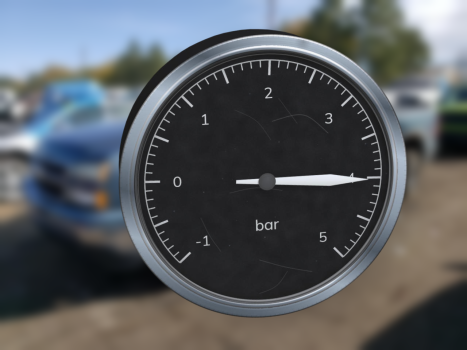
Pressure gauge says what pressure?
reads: 4 bar
